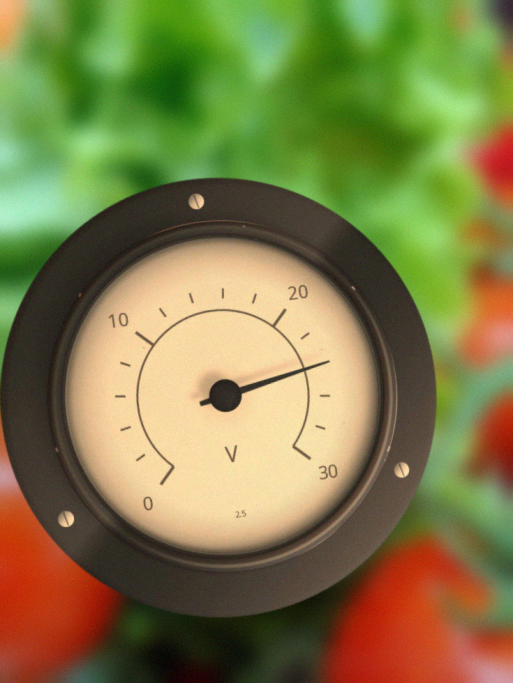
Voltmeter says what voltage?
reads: 24 V
